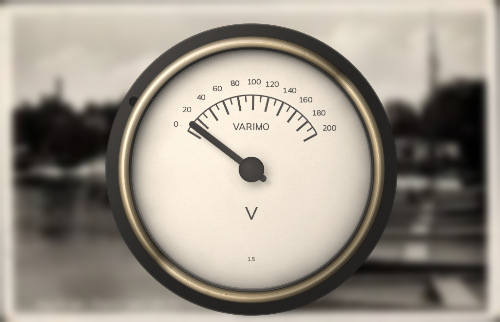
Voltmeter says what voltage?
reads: 10 V
